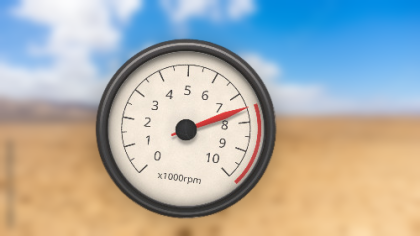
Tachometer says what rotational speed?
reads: 7500 rpm
